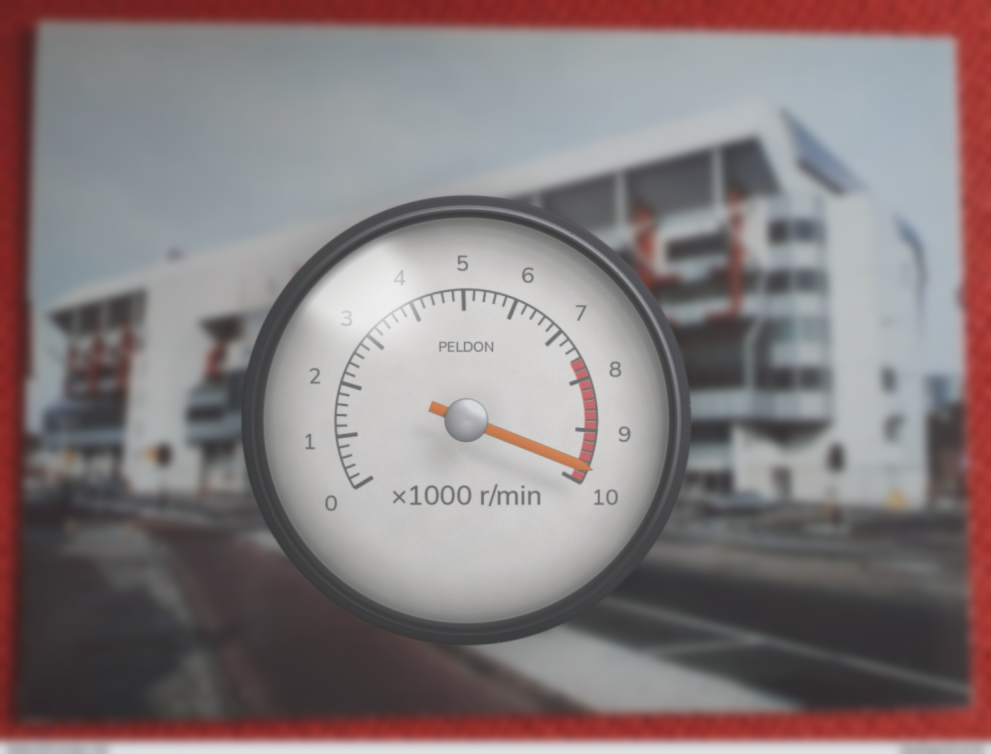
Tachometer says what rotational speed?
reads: 9700 rpm
